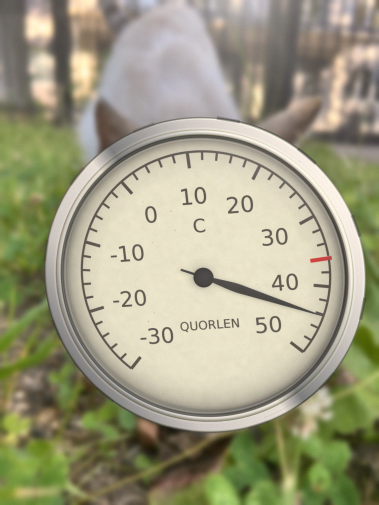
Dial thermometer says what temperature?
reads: 44 °C
